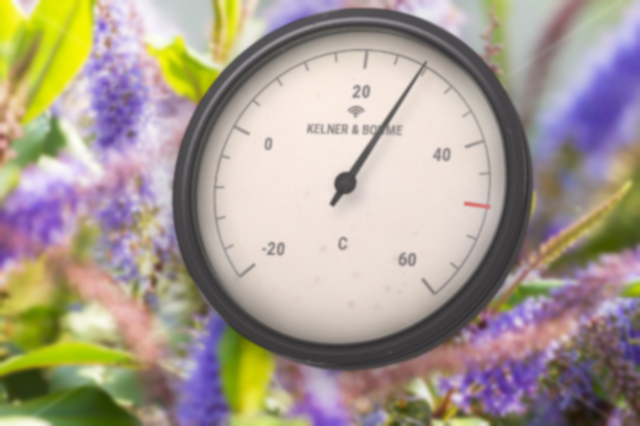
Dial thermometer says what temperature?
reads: 28 °C
